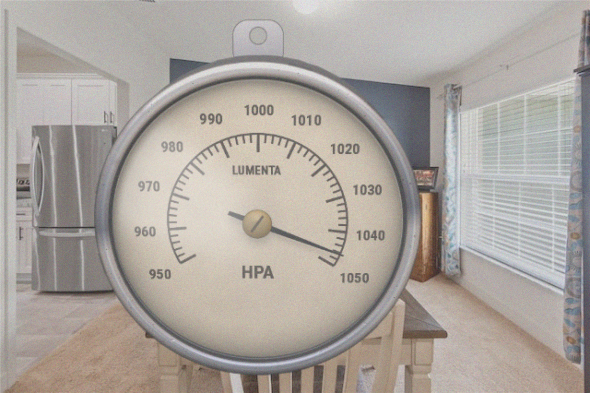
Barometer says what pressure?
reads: 1046 hPa
